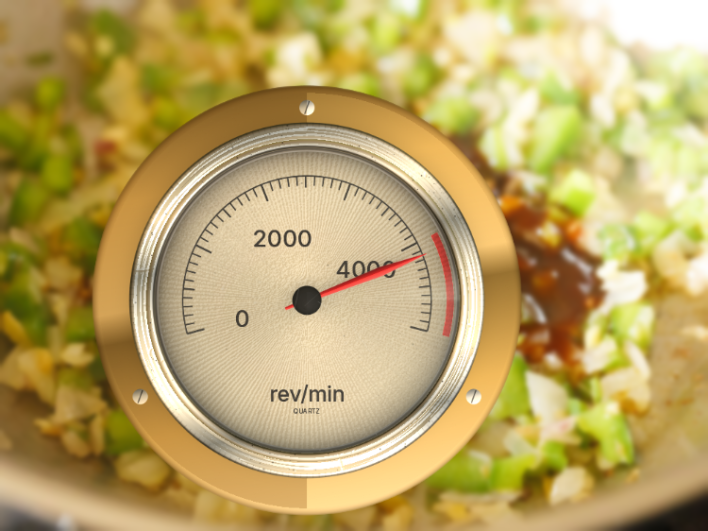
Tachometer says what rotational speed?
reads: 4150 rpm
